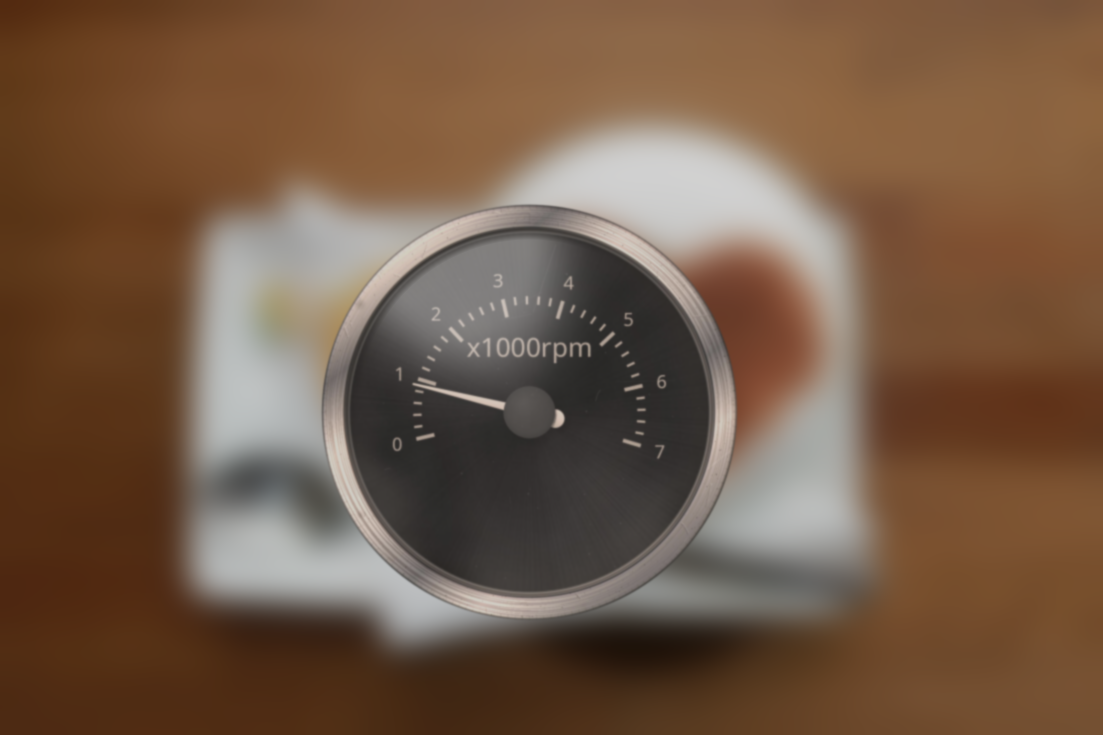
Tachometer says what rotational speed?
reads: 900 rpm
